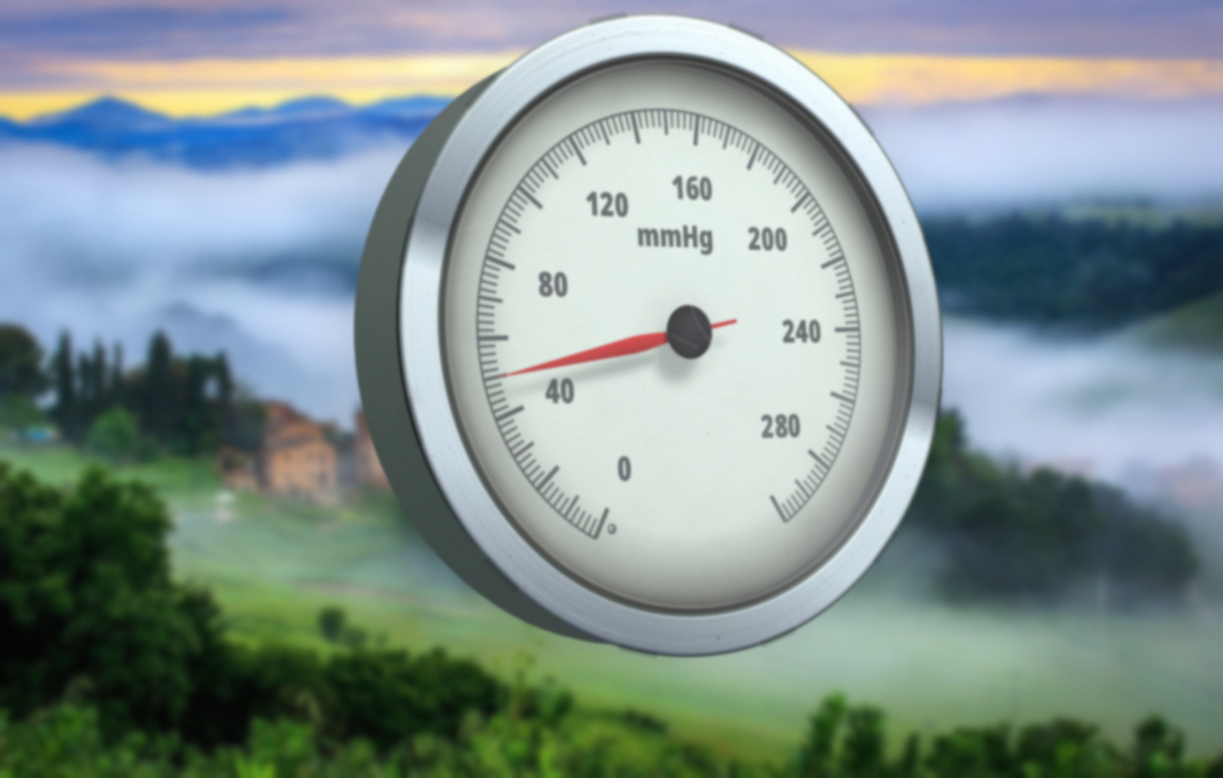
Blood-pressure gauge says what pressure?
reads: 50 mmHg
